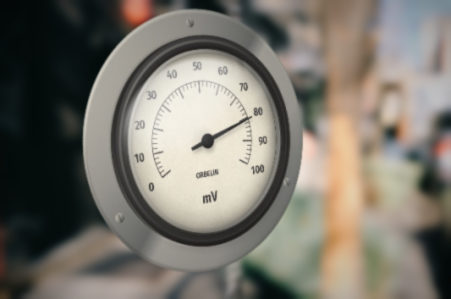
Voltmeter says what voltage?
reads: 80 mV
